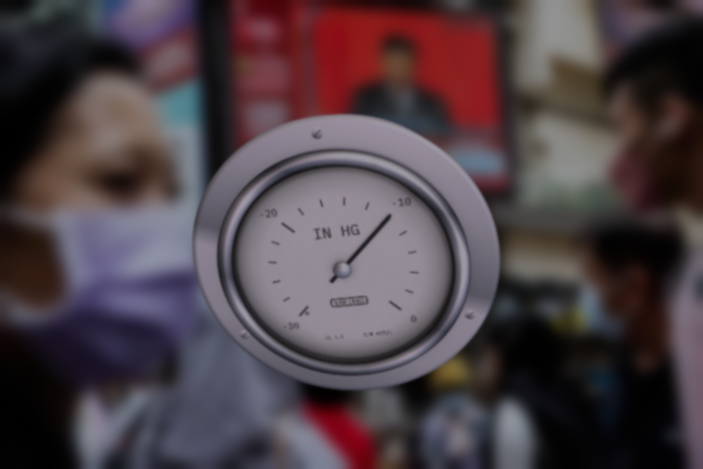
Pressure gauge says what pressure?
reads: -10 inHg
